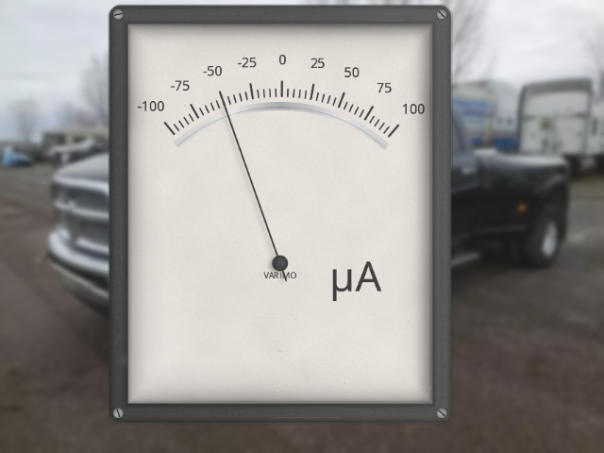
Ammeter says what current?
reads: -50 µA
